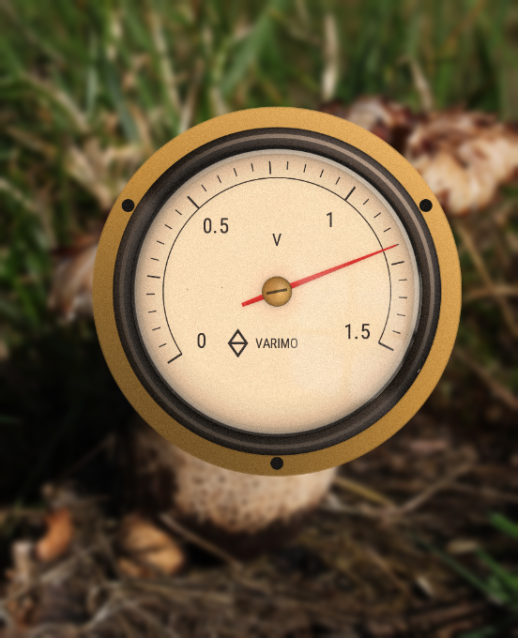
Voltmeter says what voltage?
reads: 1.2 V
